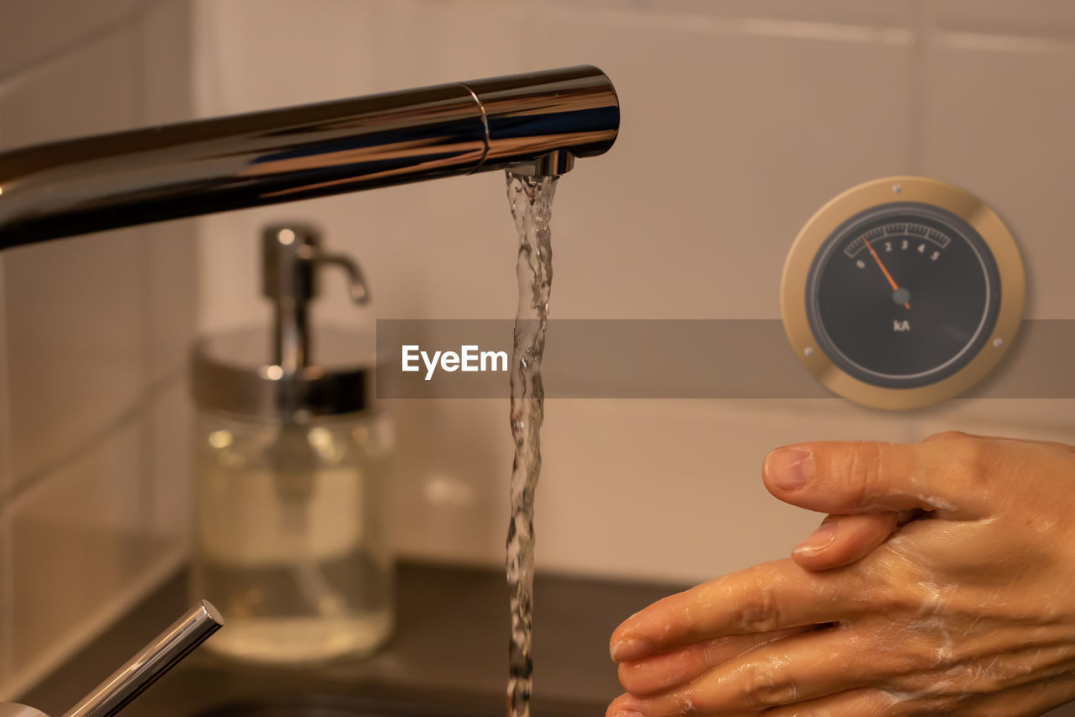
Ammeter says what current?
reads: 1 kA
